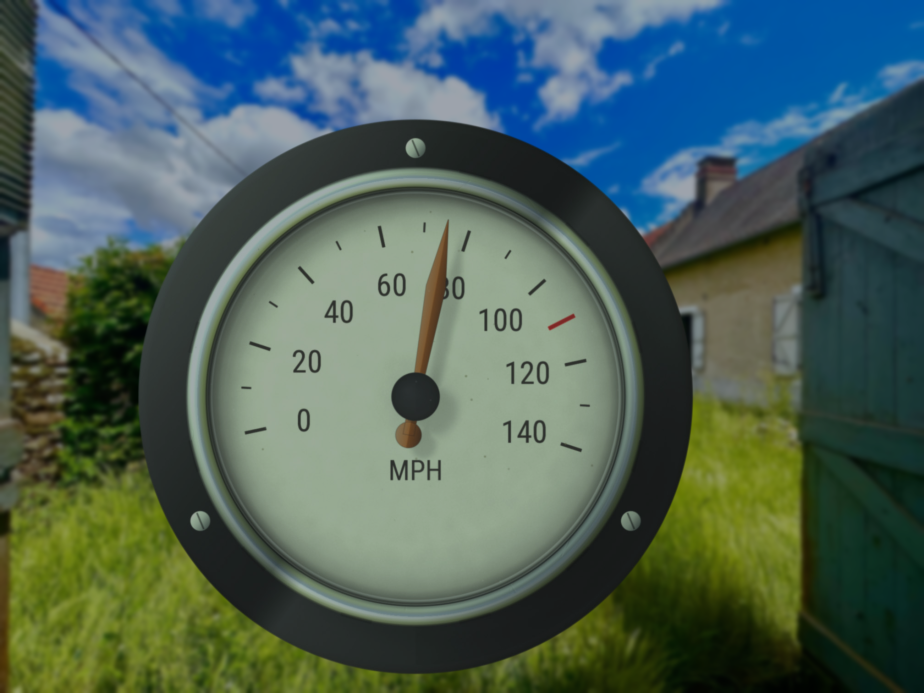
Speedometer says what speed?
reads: 75 mph
